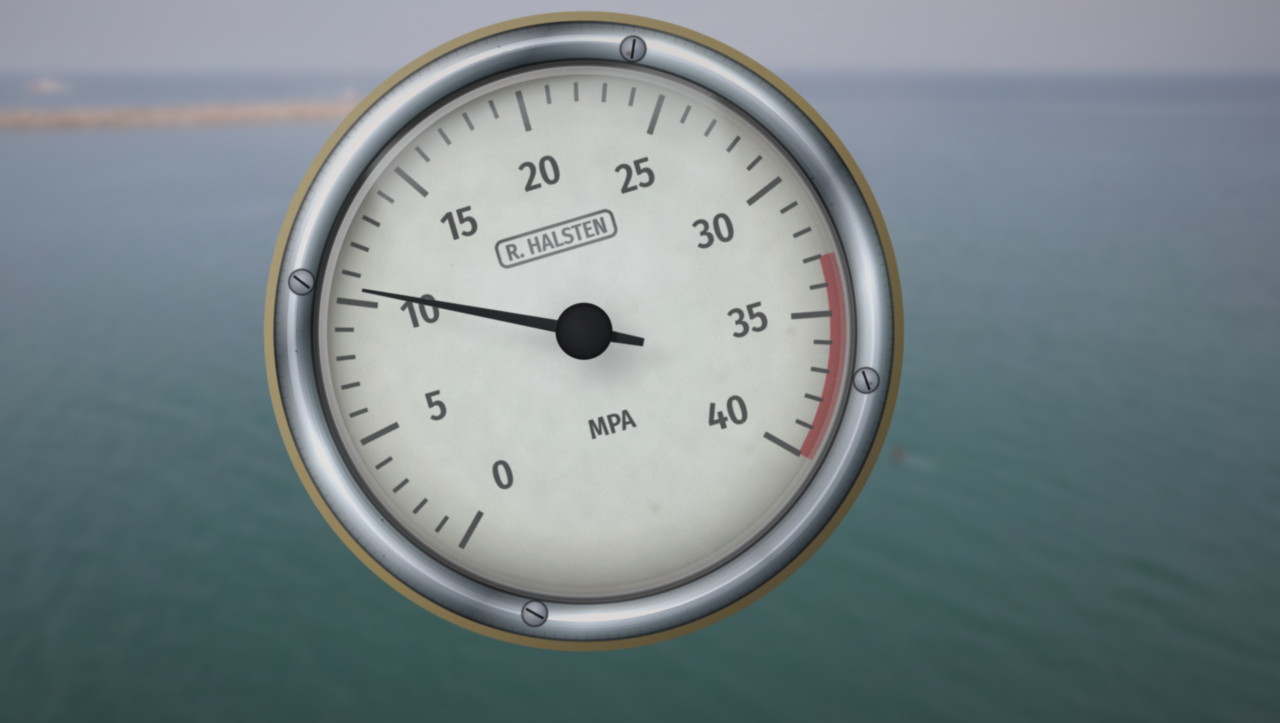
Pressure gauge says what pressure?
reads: 10.5 MPa
